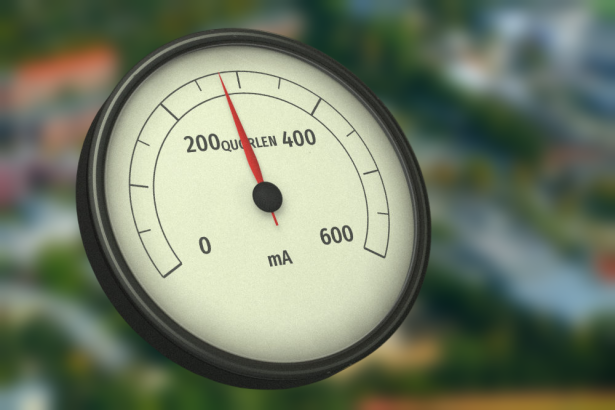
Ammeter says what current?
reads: 275 mA
